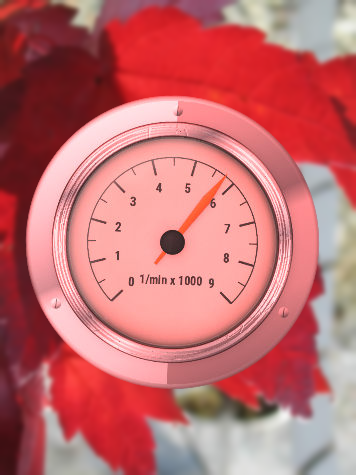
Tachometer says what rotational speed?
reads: 5750 rpm
